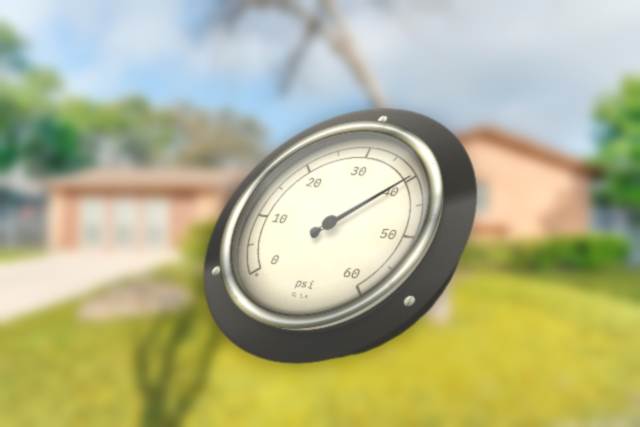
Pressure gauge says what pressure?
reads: 40 psi
